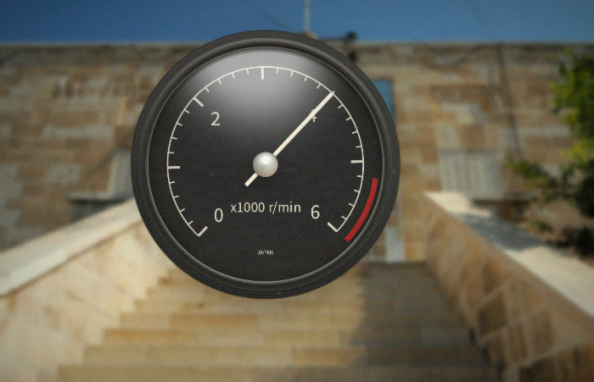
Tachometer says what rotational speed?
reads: 4000 rpm
